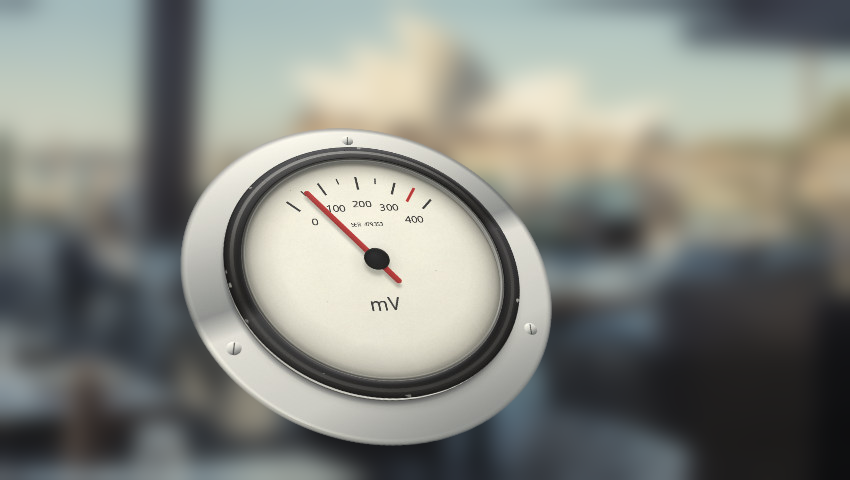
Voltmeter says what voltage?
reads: 50 mV
